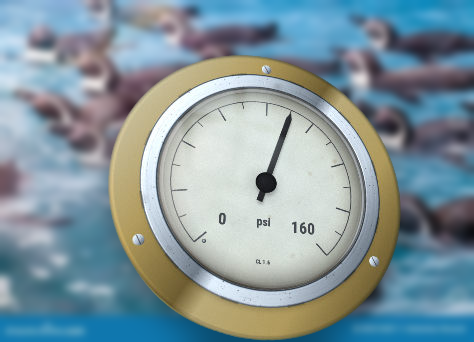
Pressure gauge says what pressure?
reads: 90 psi
